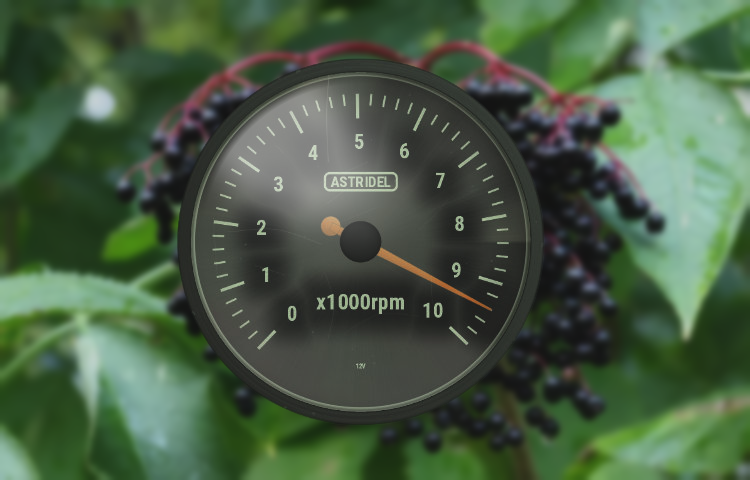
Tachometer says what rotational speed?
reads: 9400 rpm
